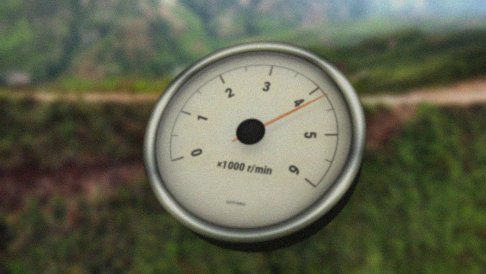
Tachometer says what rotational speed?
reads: 4250 rpm
